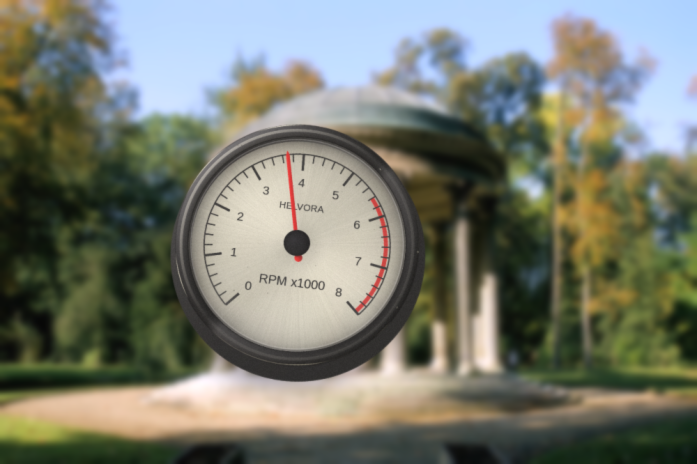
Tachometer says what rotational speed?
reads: 3700 rpm
